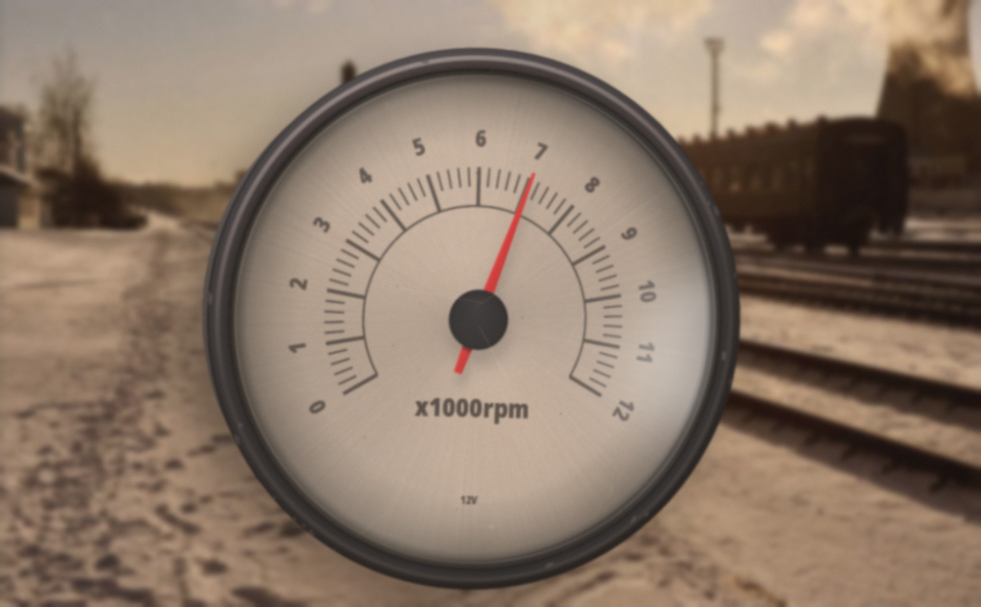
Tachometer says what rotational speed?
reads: 7000 rpm
